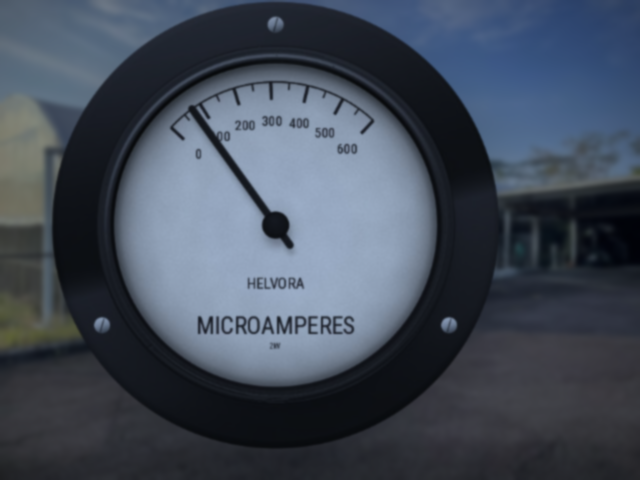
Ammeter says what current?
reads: 75 µA
